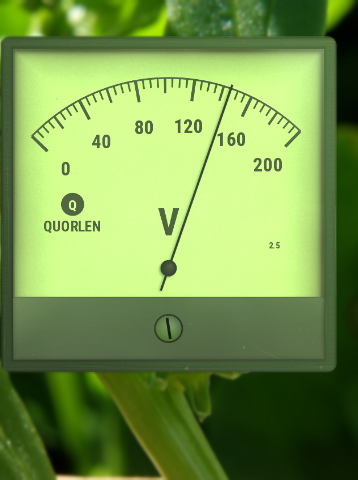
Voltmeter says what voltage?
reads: 145 V
